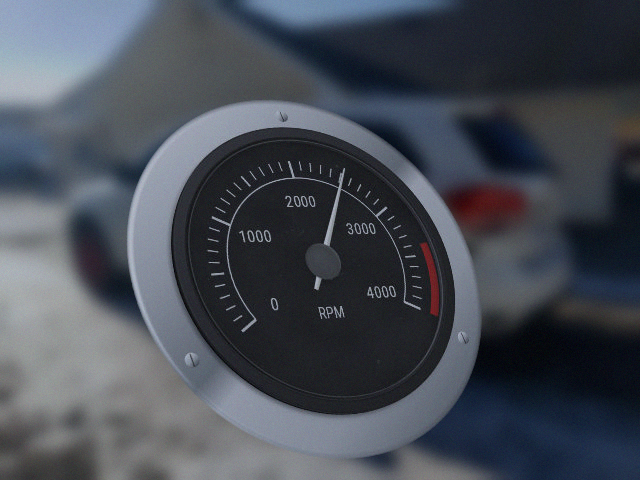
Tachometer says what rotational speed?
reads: 2500 rpm
